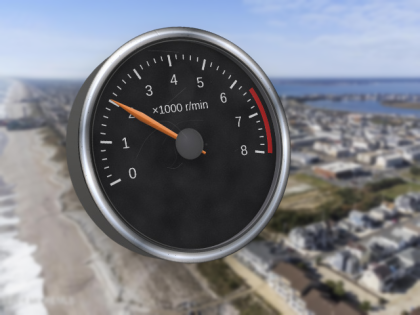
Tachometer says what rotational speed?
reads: 2000 rpm
